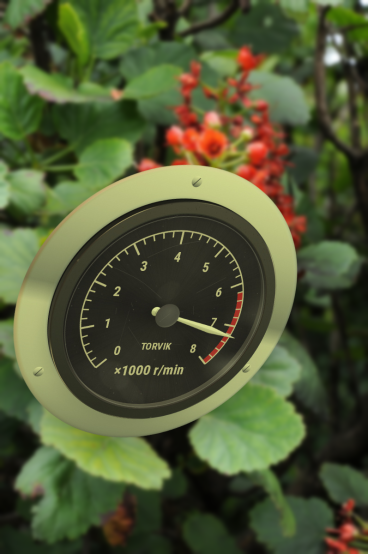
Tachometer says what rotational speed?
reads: 7200 rpm
